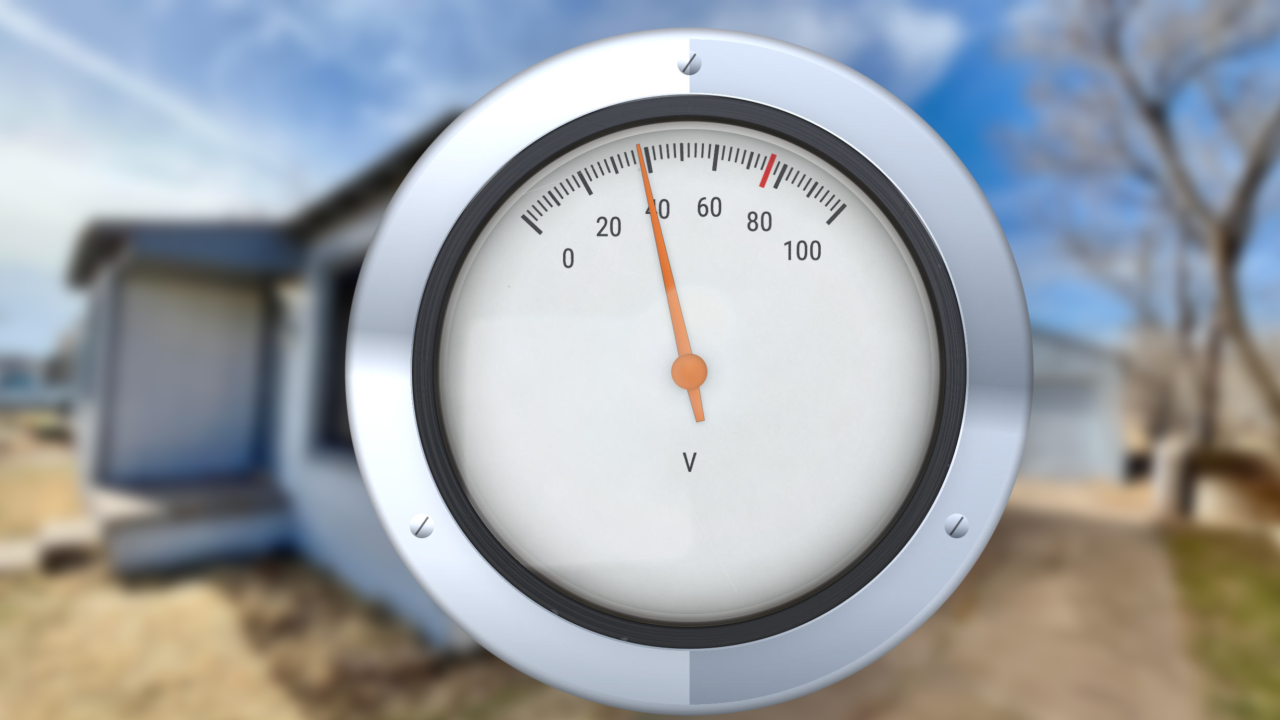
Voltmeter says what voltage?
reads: 38 V
